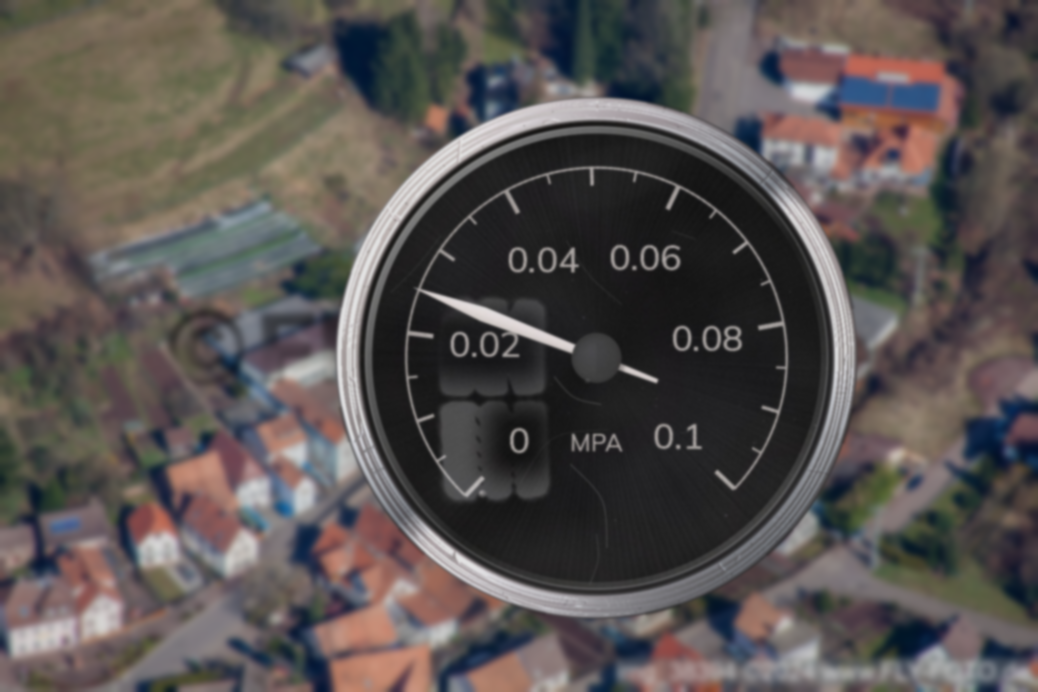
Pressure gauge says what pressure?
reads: 0.025 MPa
